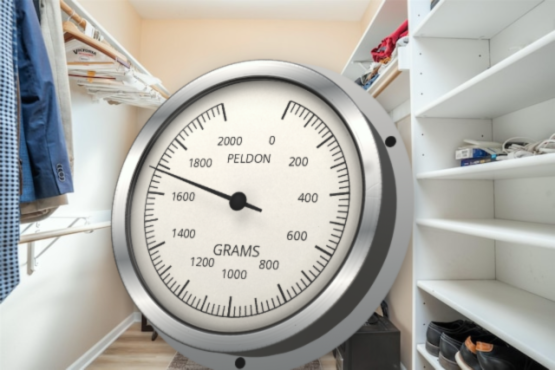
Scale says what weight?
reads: 1680 g
